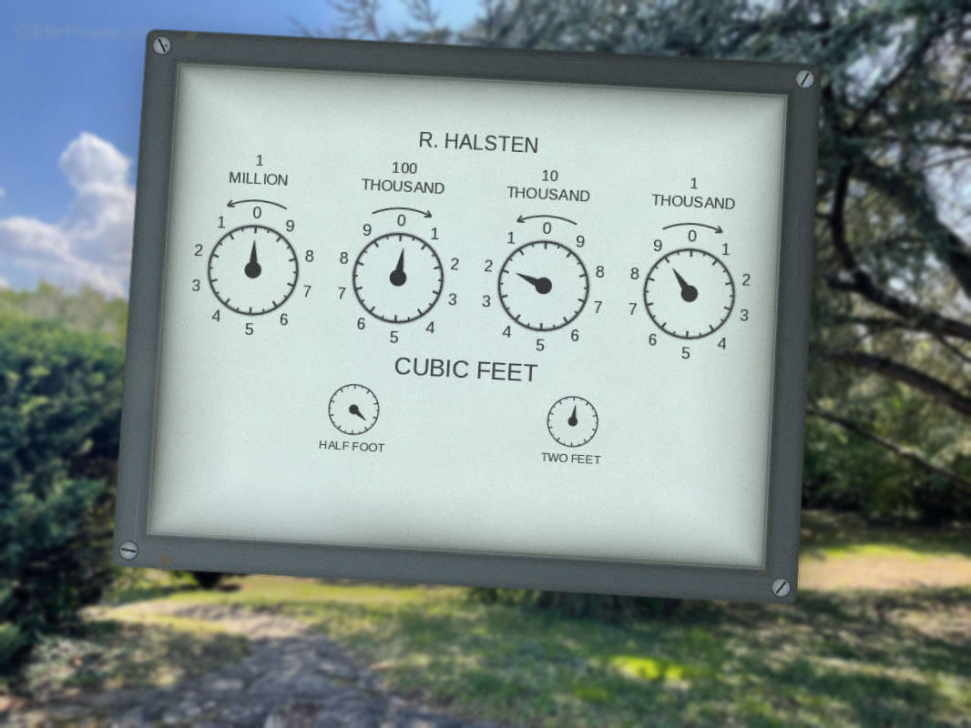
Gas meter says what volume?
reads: 1900 ft³
